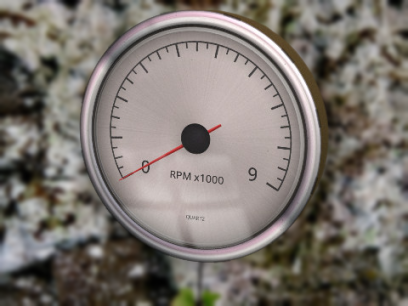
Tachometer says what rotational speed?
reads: 0 rpm
